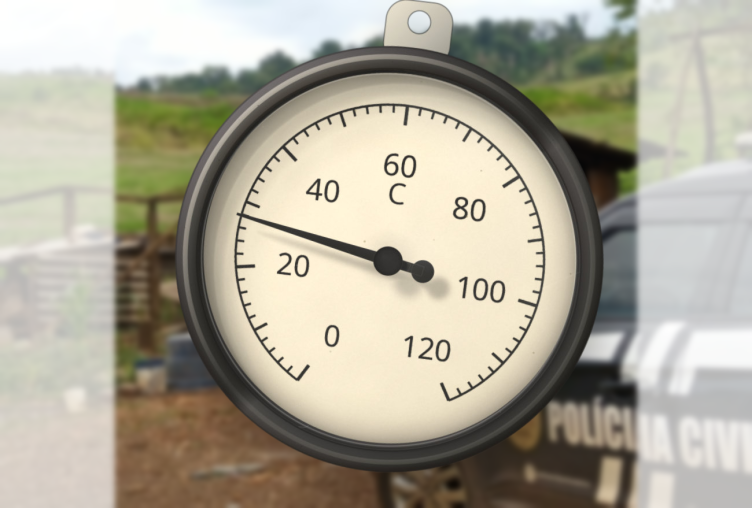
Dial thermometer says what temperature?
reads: 28 °C
